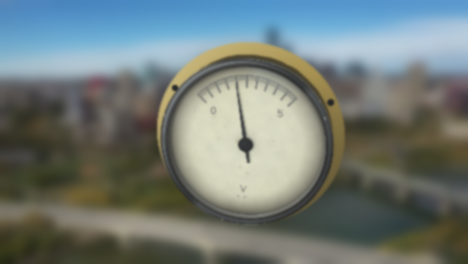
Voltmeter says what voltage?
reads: 2 V
